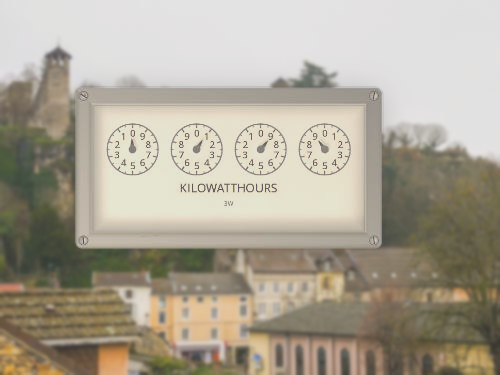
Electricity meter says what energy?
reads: 89 kWh
